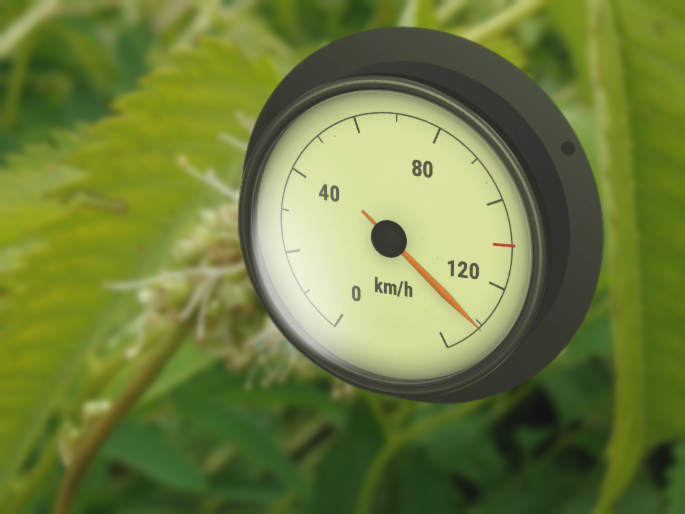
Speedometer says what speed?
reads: 130 km/h
